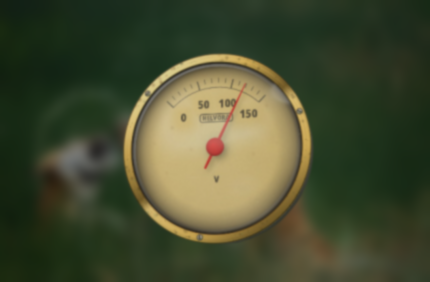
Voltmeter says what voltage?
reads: 120 V
